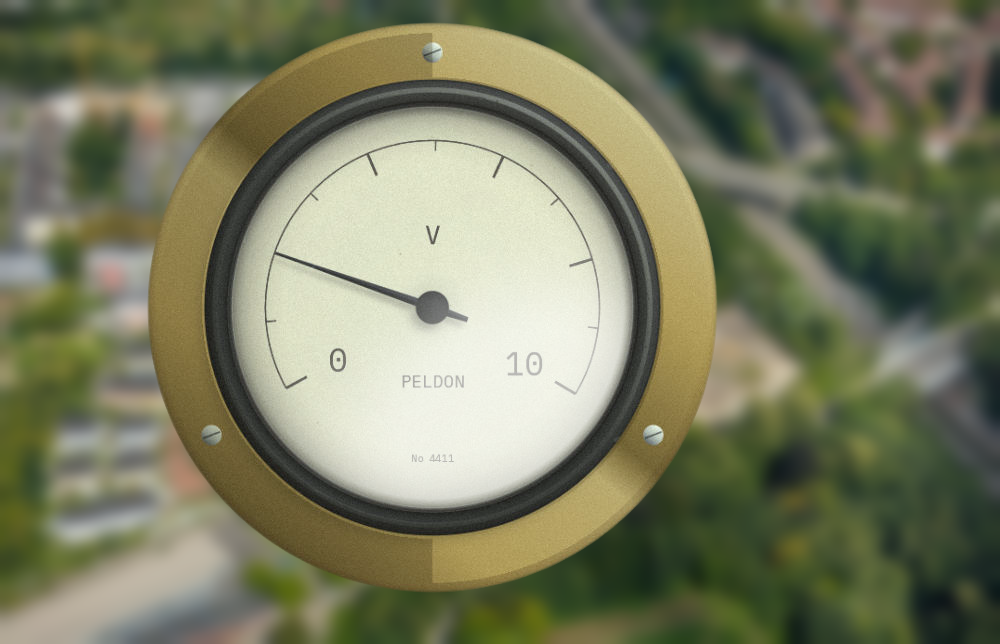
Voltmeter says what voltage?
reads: 2 V
